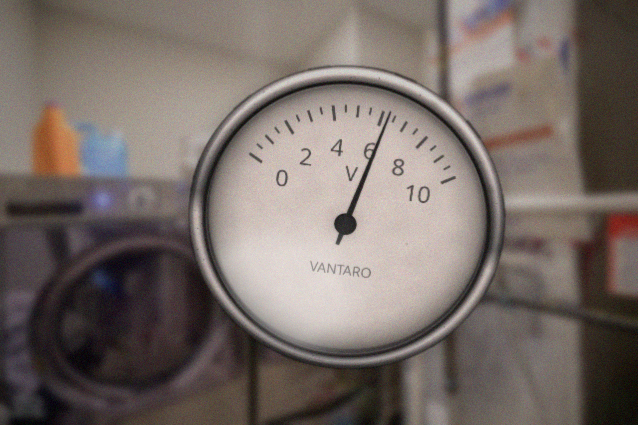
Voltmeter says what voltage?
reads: 6.25 V
